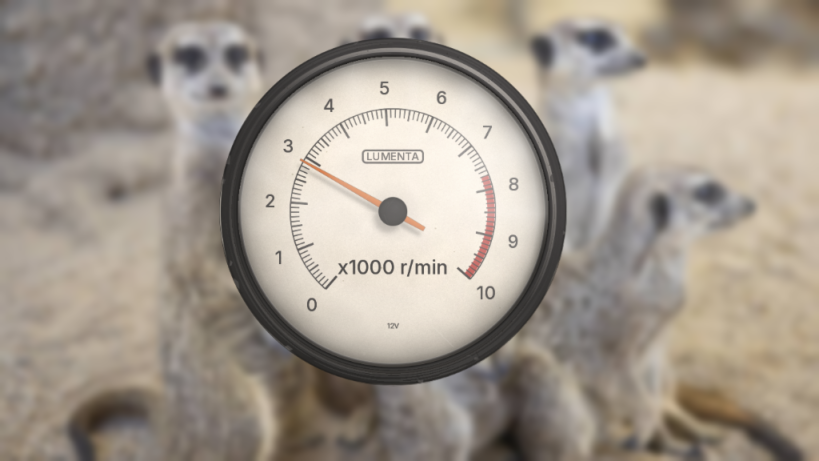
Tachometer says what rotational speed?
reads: 2900 rpm
